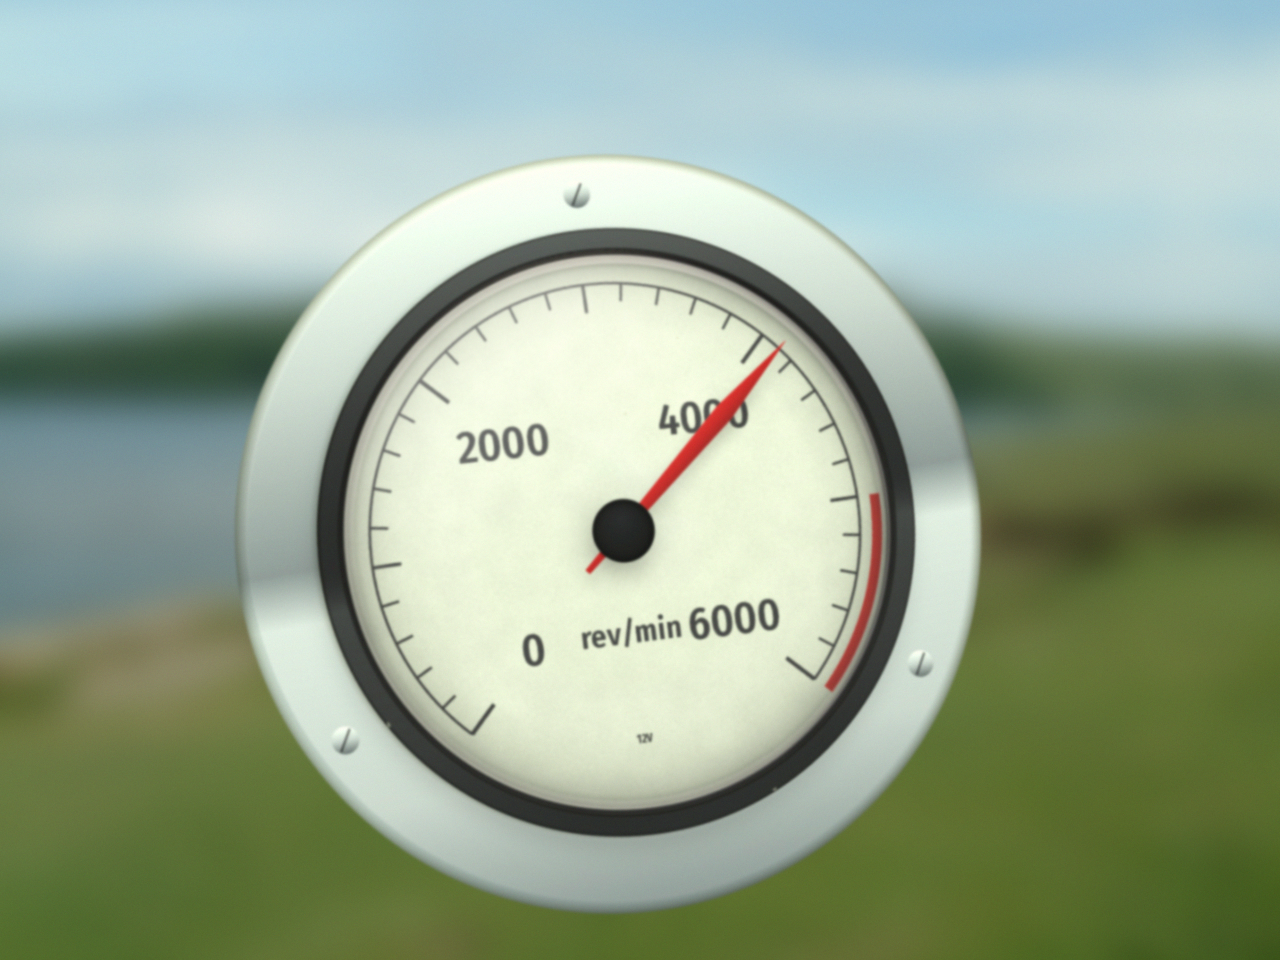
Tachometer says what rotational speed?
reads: 4100 rpm
